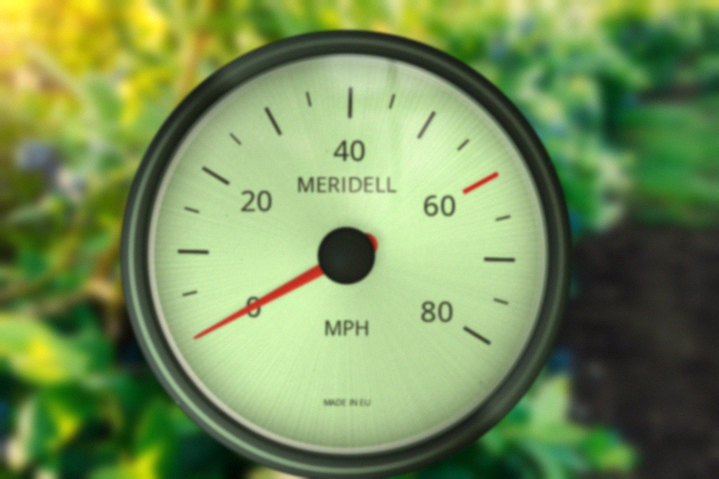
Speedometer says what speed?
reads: 0 mph
